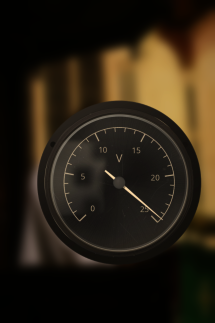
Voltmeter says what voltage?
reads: 24.5 V
